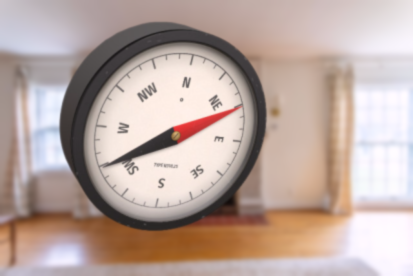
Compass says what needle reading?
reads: 60 °
